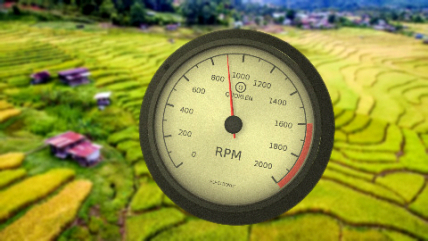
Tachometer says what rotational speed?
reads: 900 rpm
